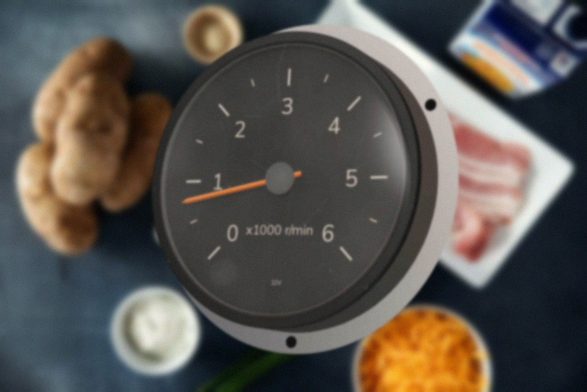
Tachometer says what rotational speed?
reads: 750 rpm
